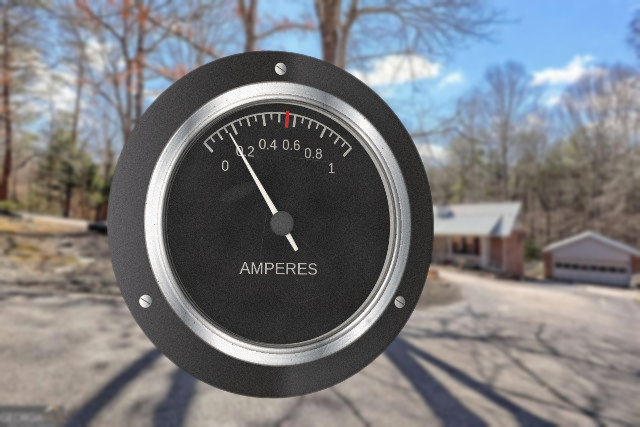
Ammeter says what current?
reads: 0.15 A
